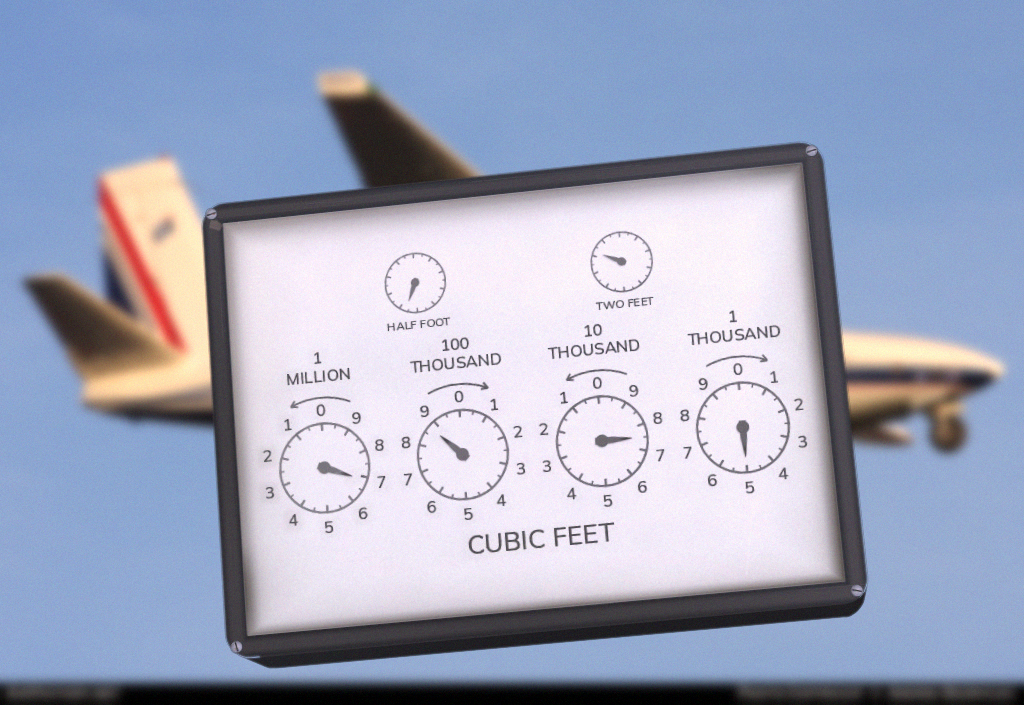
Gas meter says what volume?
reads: 687500 ft³
